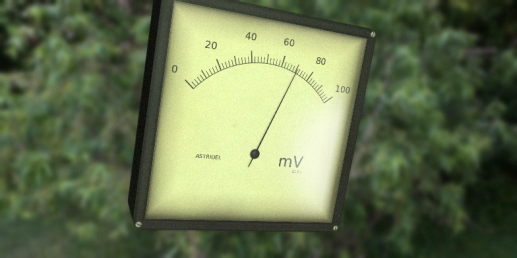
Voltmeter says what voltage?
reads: 70 mV
